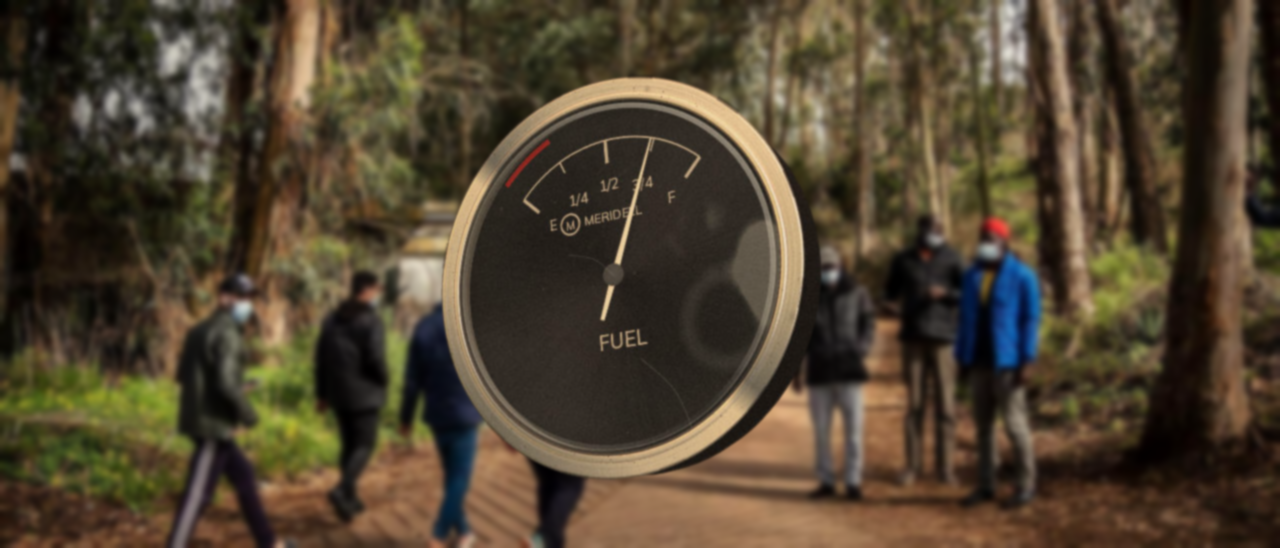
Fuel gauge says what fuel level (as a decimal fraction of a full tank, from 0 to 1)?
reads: 0.75
